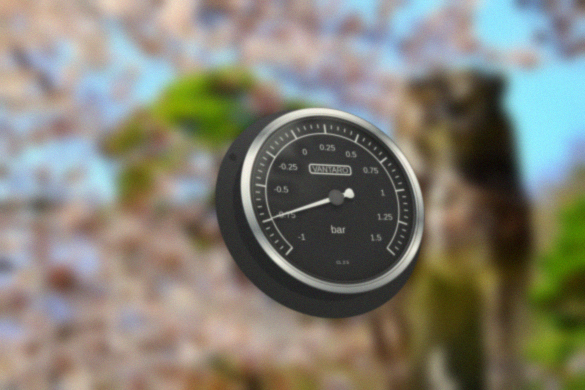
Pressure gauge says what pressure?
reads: -0.75 bar
